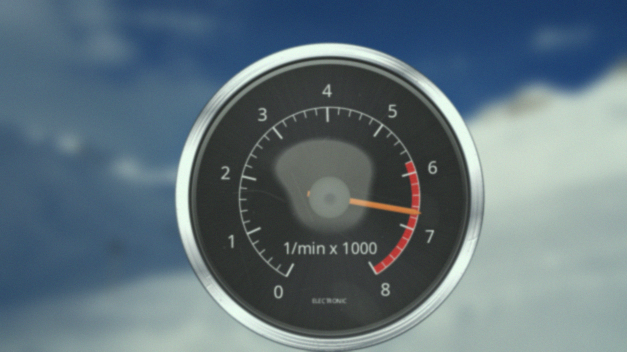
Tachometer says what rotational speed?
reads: 6700 rpm
